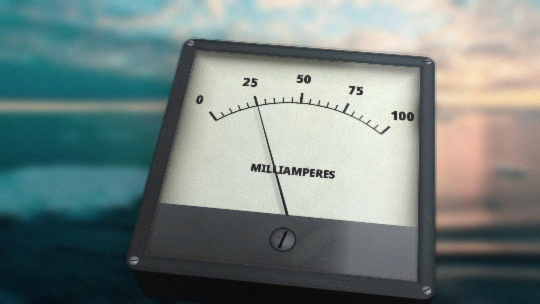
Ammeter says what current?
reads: 25 mA
